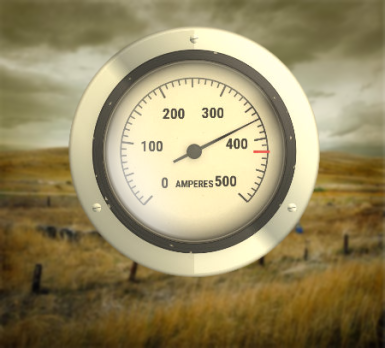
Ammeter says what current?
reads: 370 A
